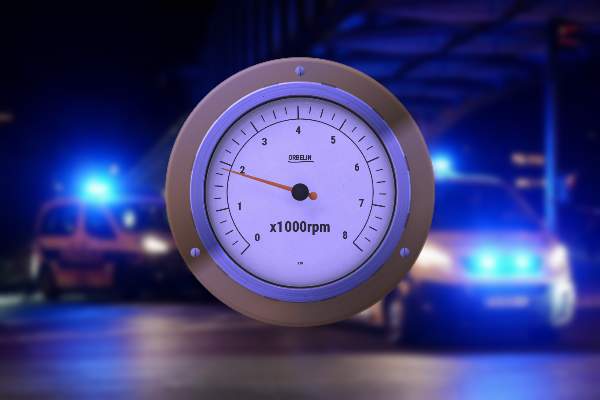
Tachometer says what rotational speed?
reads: 1875 rpm
